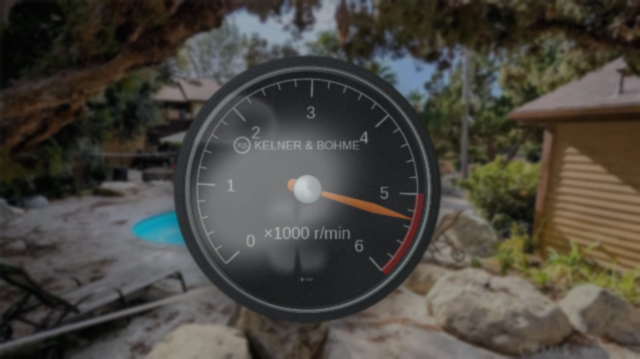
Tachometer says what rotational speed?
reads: 5300 rpm
